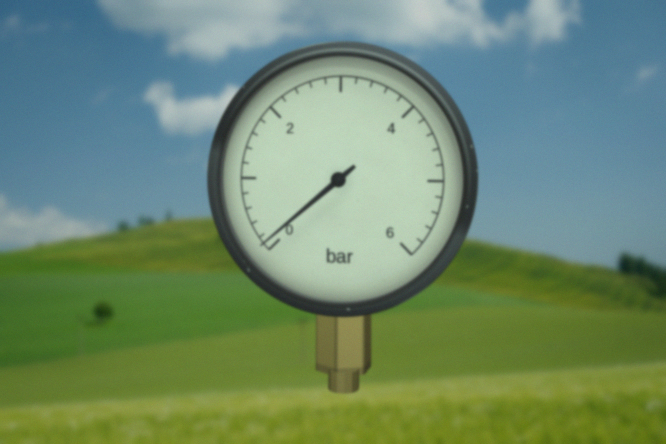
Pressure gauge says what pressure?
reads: 0.1 bar
